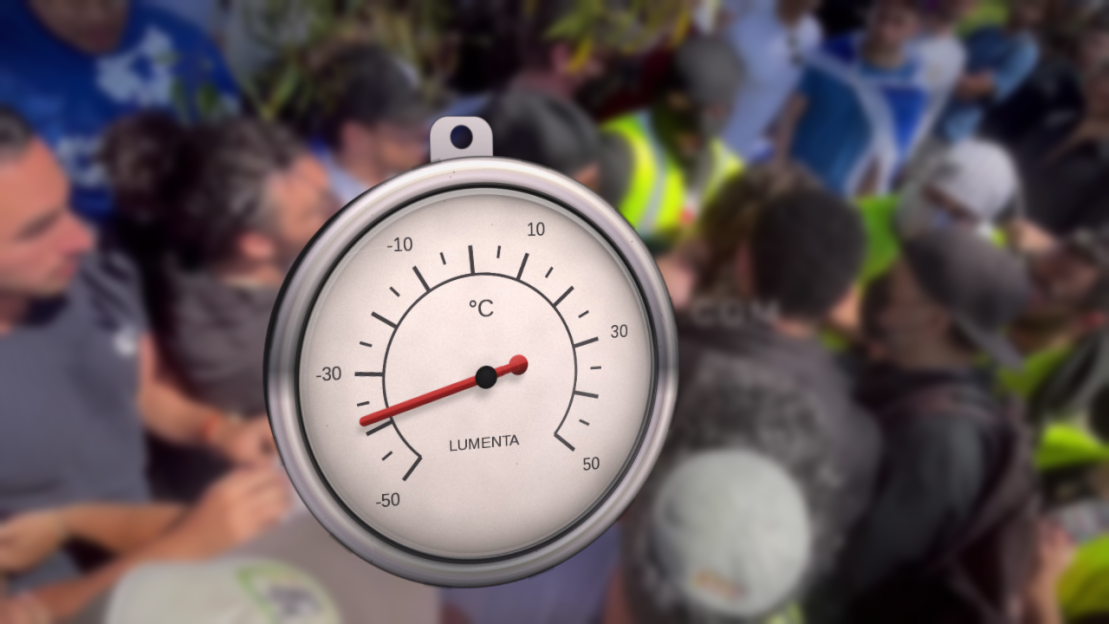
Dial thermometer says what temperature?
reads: -37.5 °C
